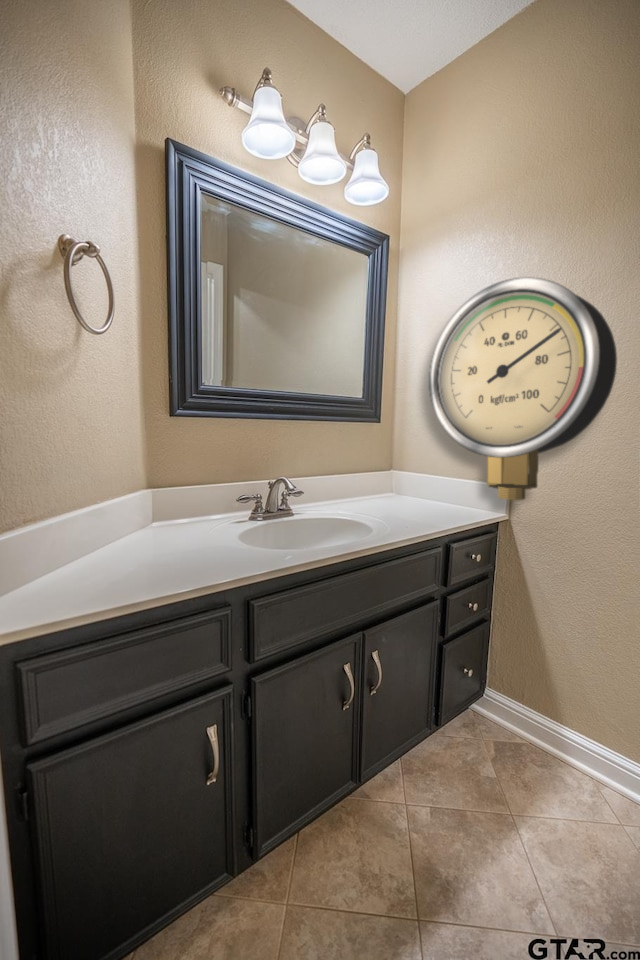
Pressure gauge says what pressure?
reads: 72.5 kg/cm²
